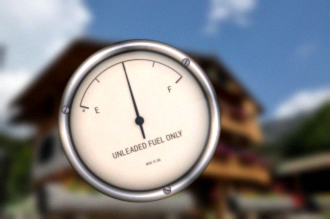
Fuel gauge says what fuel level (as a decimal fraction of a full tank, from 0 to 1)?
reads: 0.5
